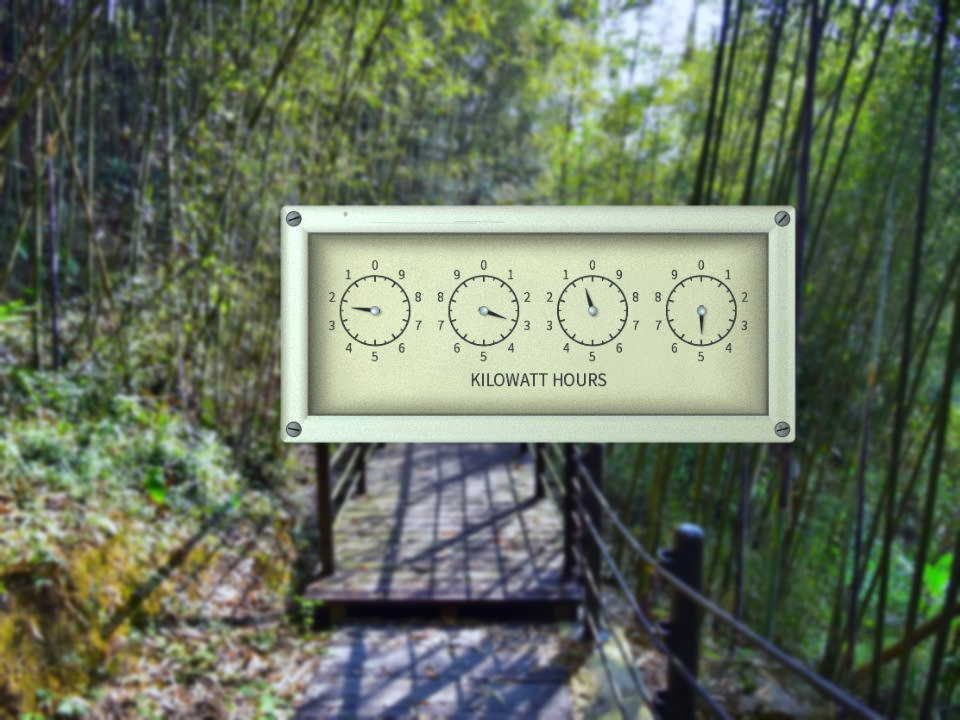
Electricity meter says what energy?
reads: 2305 kWh
